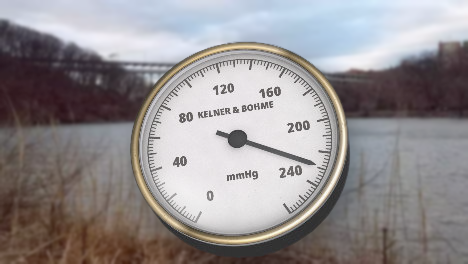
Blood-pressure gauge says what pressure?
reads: 230 mmHg
